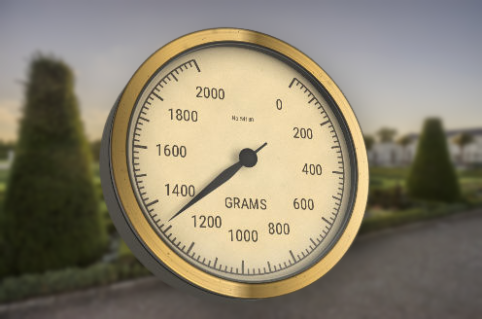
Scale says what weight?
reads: 1320 g
